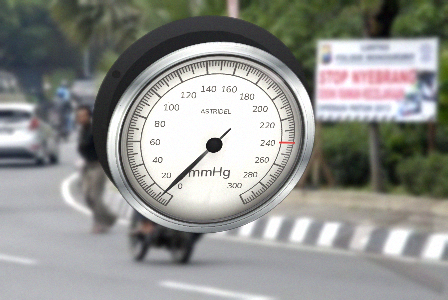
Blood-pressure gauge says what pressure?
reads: 10 mmHg
